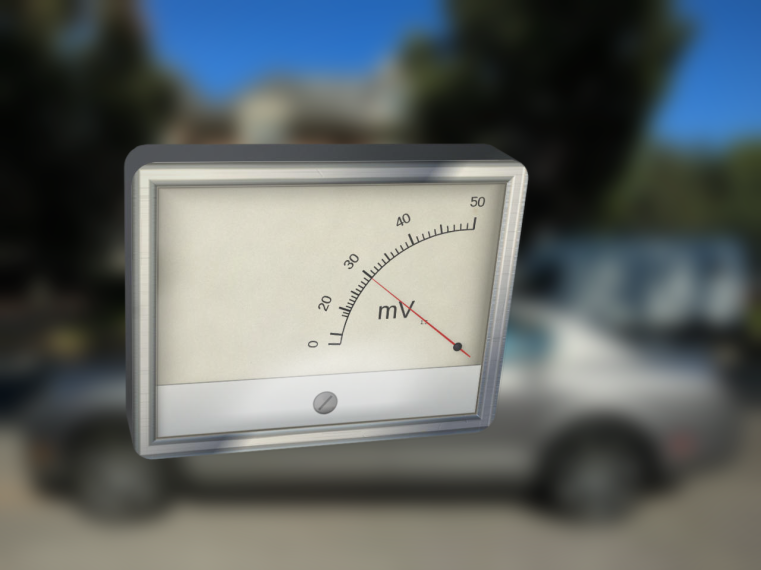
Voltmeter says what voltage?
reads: 30 mV
